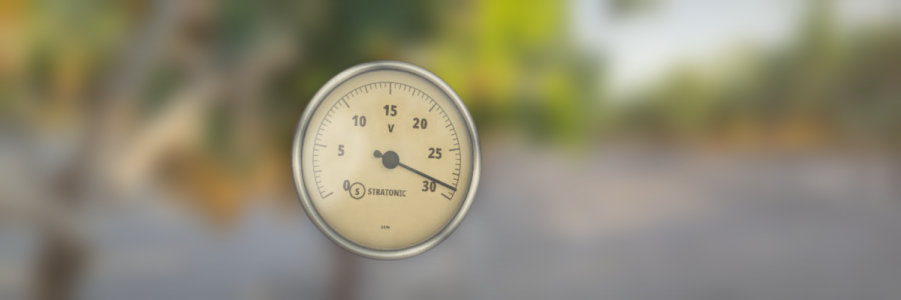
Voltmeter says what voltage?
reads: 29 V
